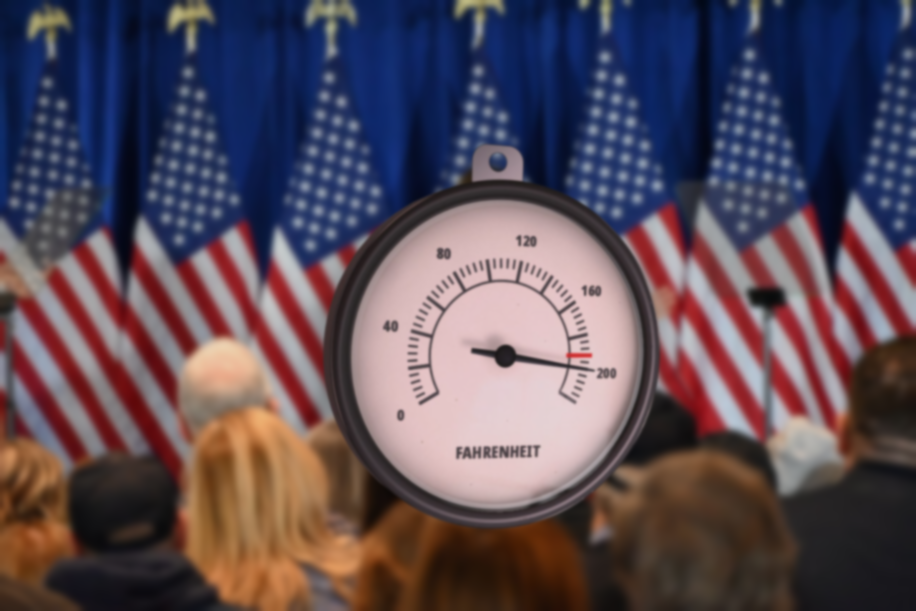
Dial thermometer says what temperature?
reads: 200 °F
